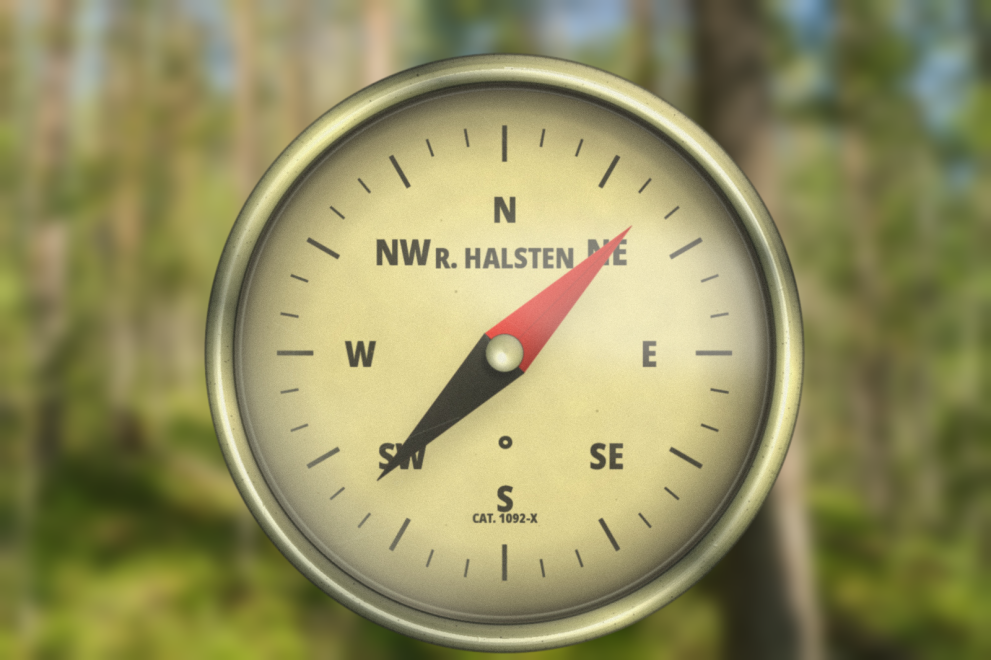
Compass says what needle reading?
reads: 45 °
